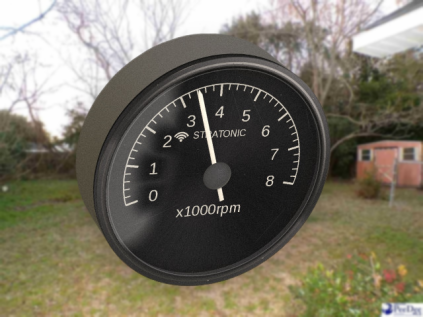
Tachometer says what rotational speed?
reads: 3400 rpm
